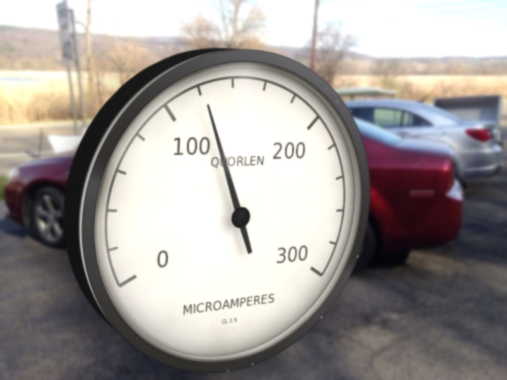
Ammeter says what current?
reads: 120 µA
